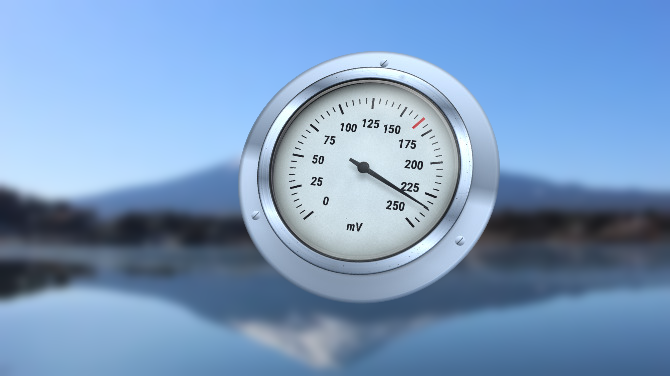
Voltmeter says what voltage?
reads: 235 mV
